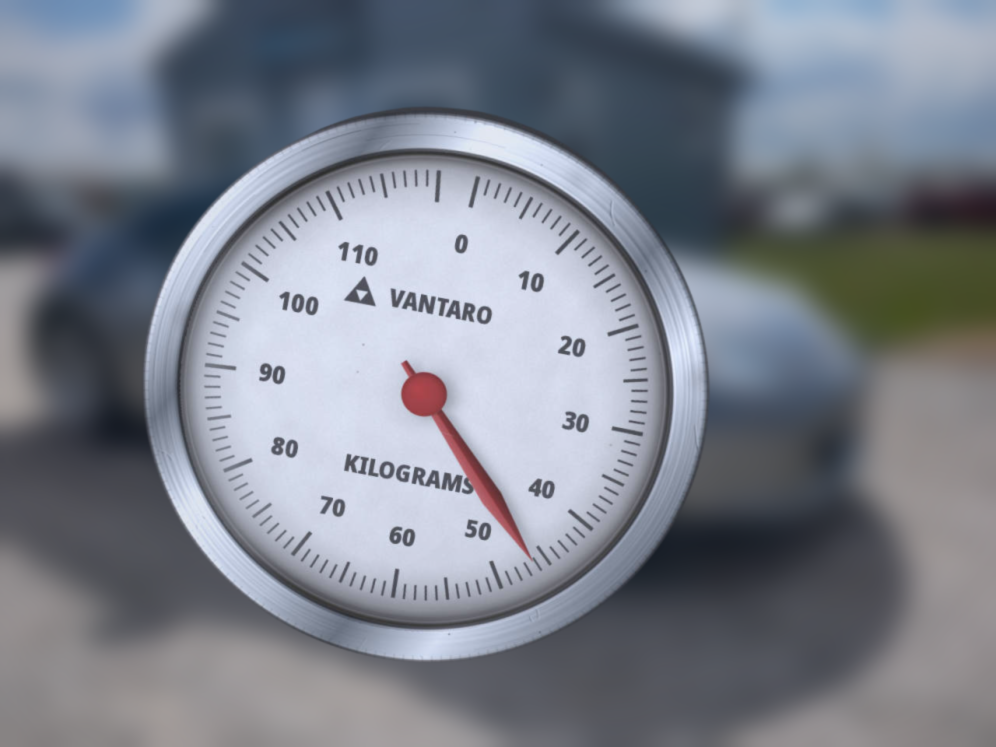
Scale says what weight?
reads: 46 kg
